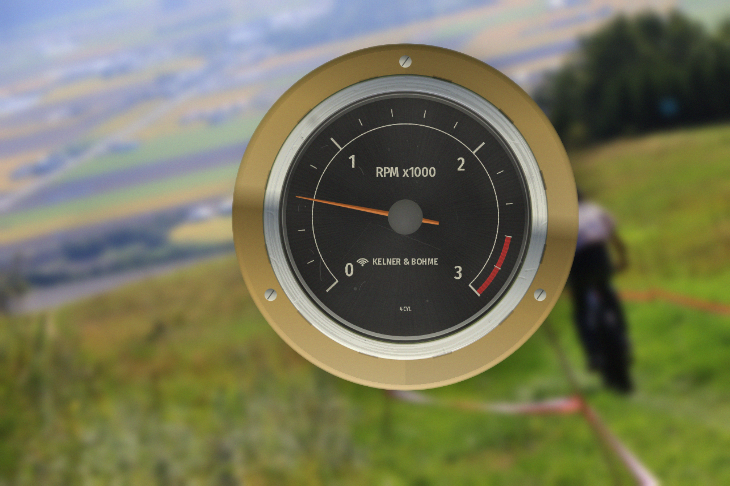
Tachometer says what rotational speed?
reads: 600 rpm
